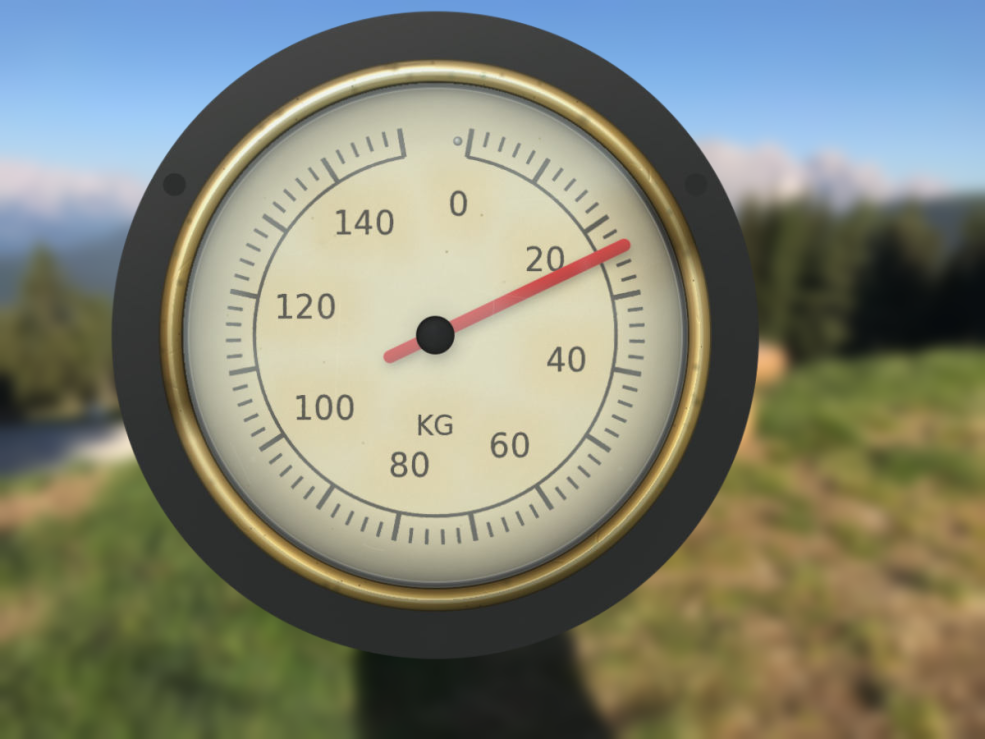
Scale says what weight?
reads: 24 kg
